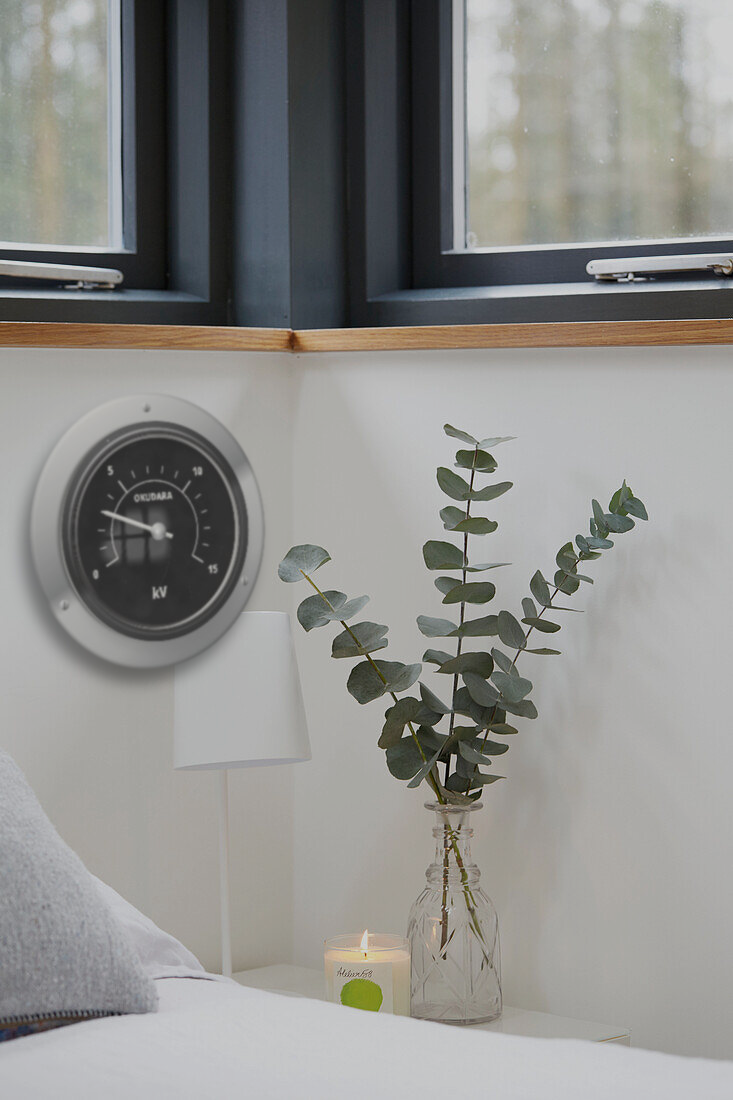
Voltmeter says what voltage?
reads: 3 kV
